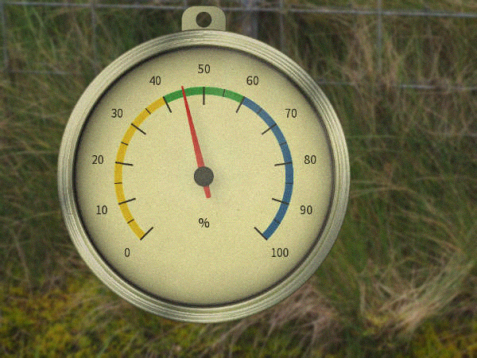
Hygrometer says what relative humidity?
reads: 45 %
